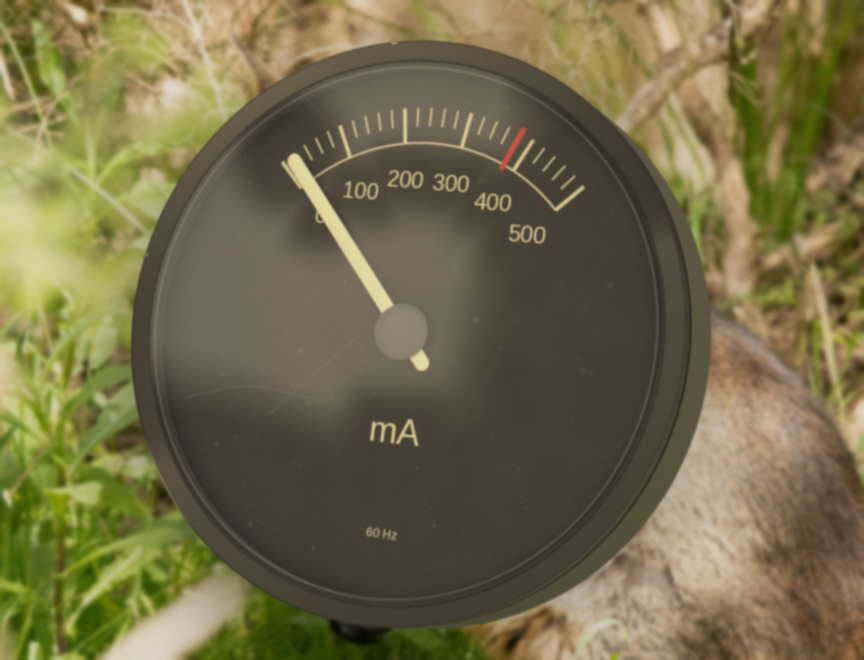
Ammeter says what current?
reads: 20 mA
